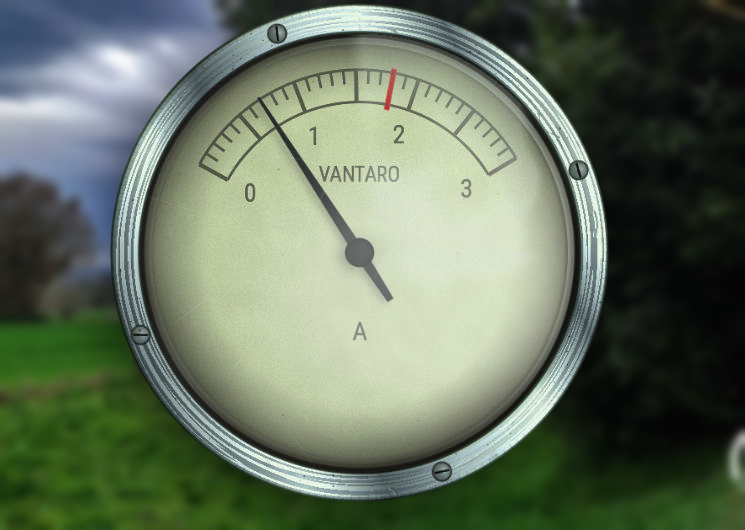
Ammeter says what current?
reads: 0.7 A
